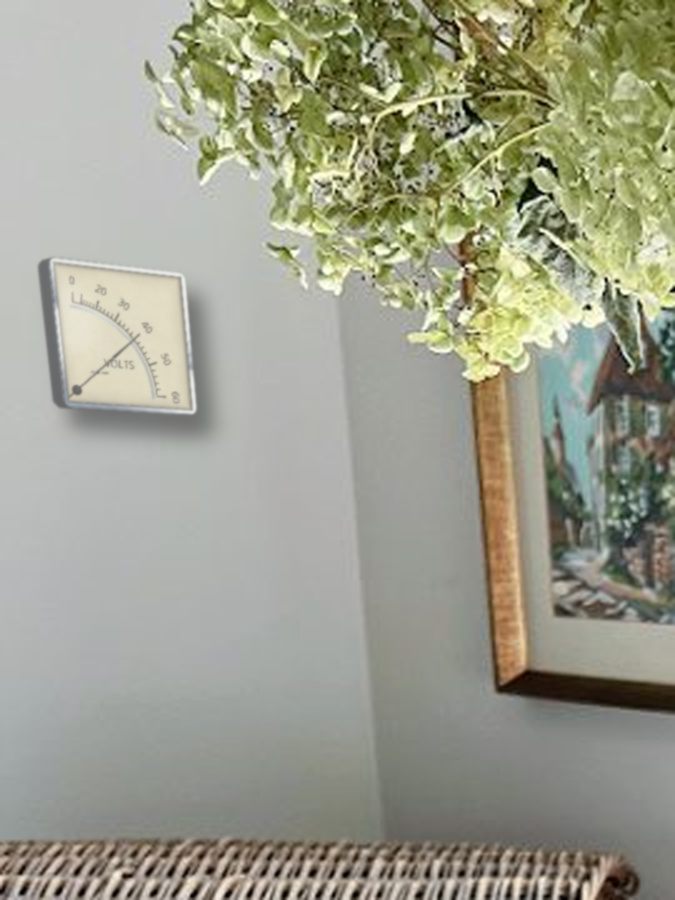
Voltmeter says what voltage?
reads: 40 V
